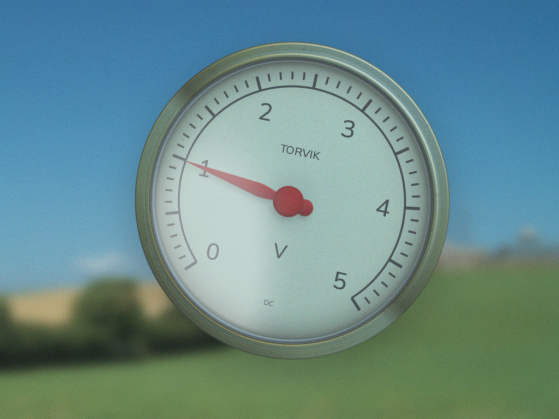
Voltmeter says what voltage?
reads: 1 V
